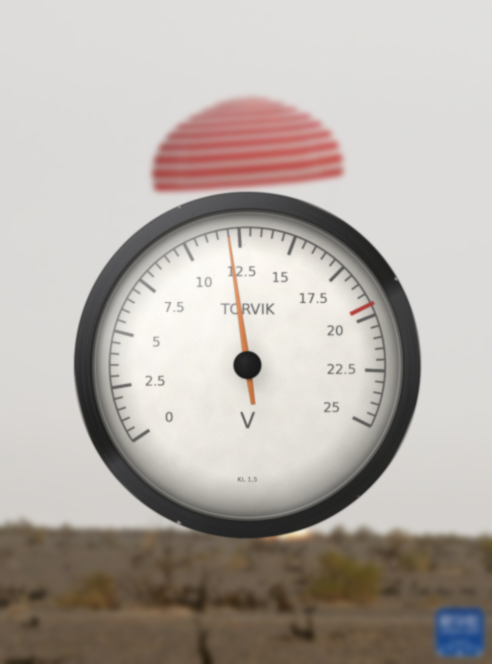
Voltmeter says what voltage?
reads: 12 V
